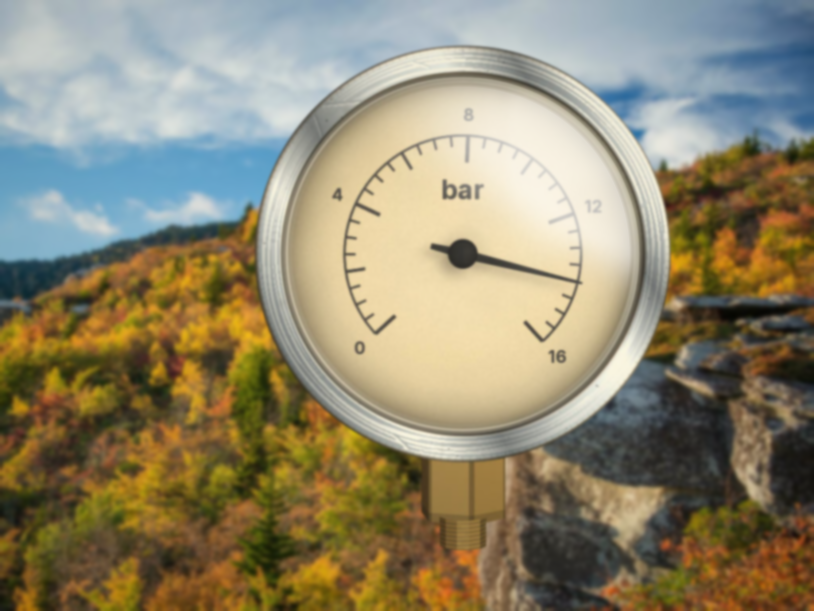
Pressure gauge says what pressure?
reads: 14 bar
